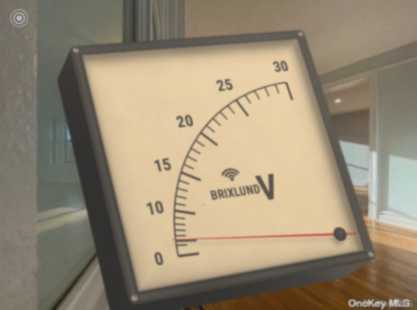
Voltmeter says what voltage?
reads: 5 V
